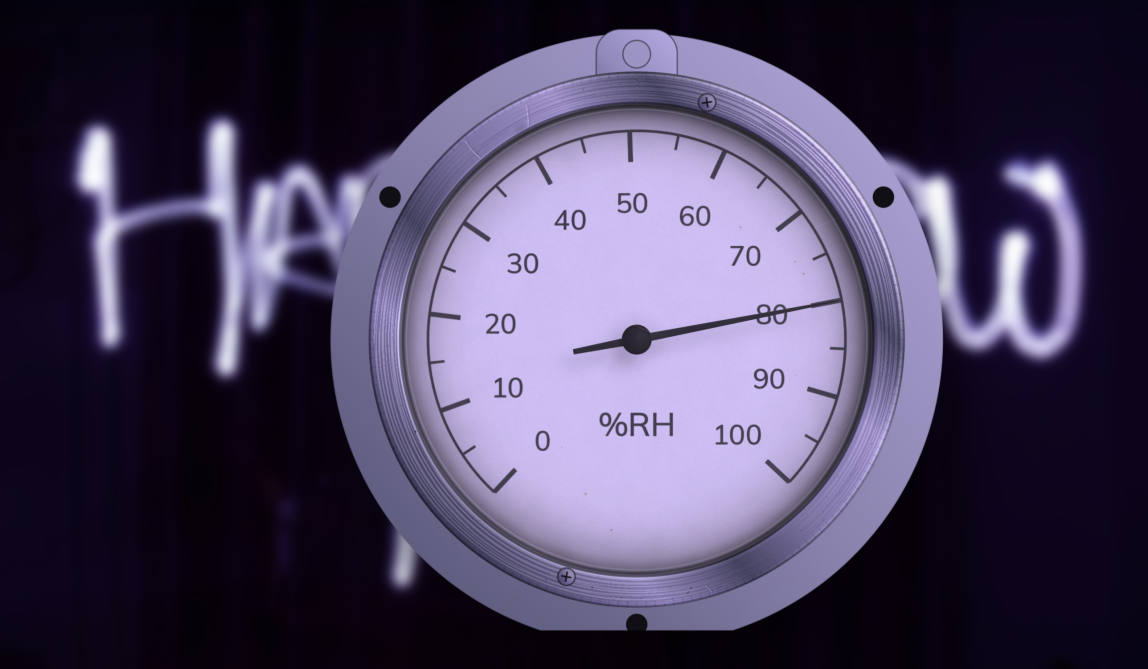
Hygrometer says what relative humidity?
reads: 80 %
